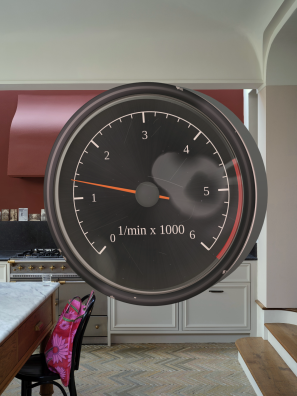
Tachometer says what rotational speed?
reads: 1300 rpm
